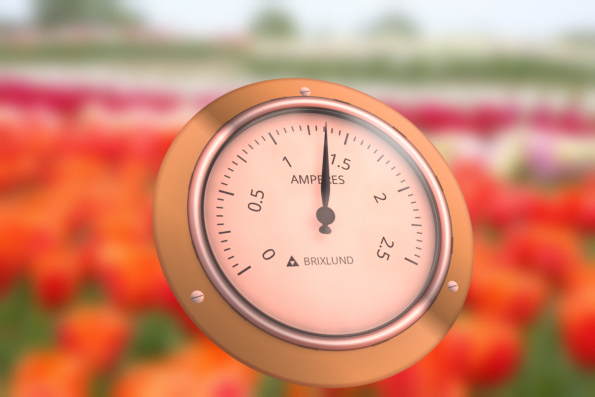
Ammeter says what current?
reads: 1.35 A
